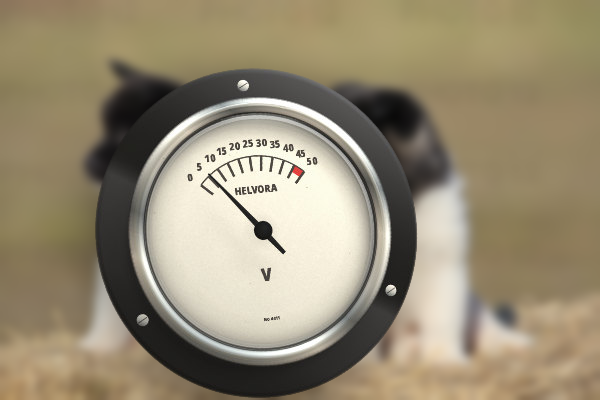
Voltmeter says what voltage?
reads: 5 V
